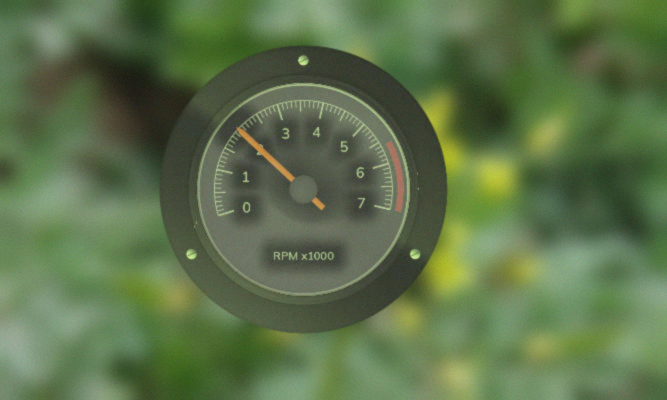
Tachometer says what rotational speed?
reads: 2000 rpm
